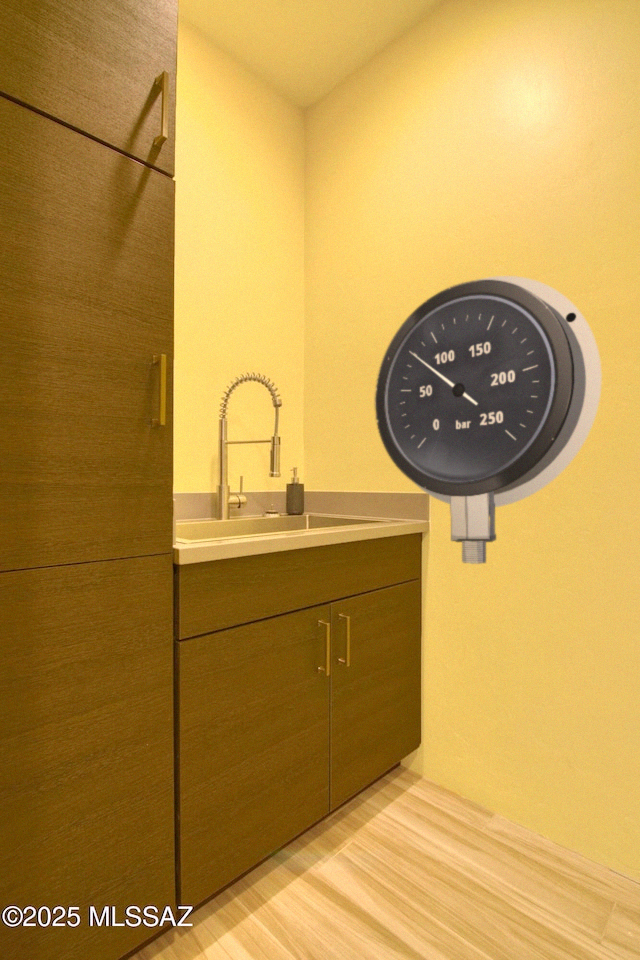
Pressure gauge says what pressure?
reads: 80 bar
